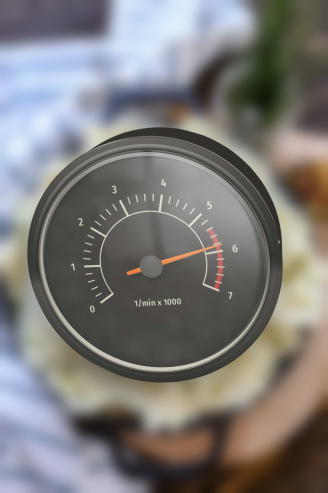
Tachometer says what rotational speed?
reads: 5800 rpm
